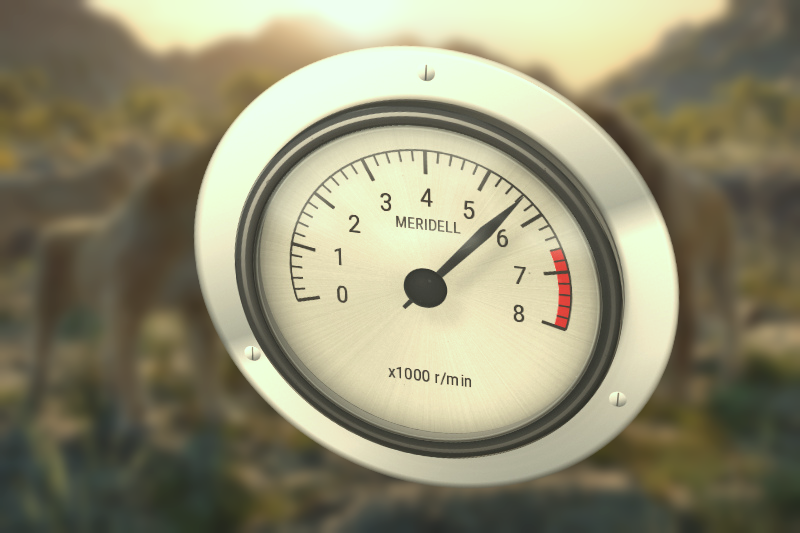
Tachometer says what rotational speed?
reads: 5600 rpm
